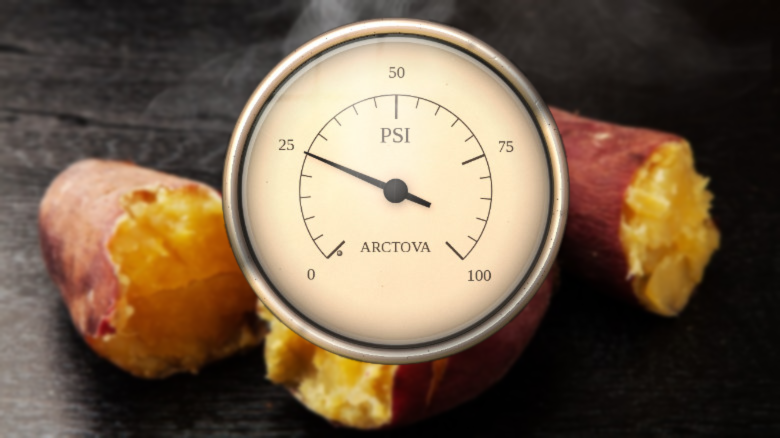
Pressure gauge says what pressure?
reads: 25 psi
